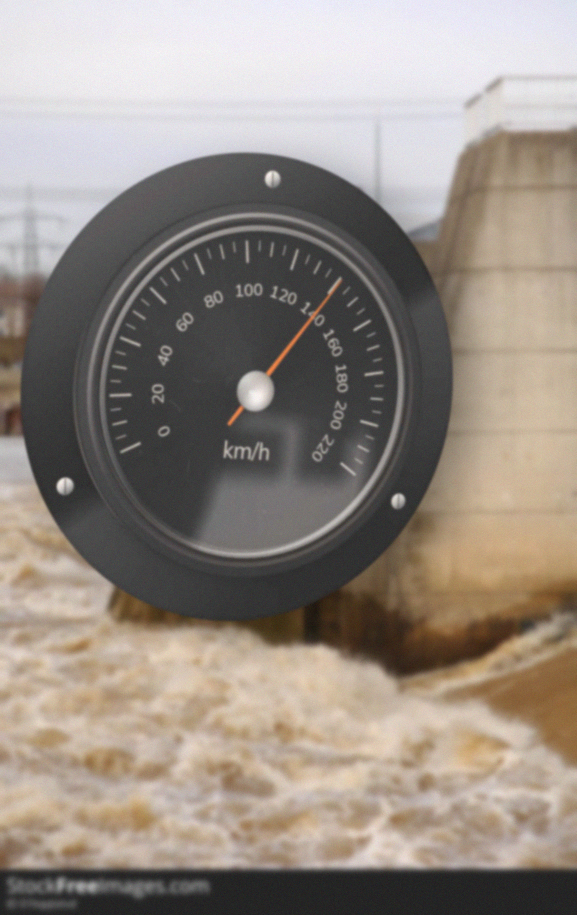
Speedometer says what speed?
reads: 140 km/h
